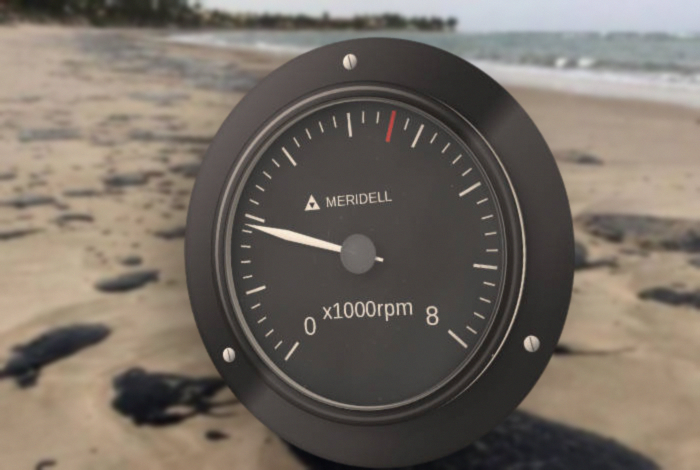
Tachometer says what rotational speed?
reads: 1900 rpm
